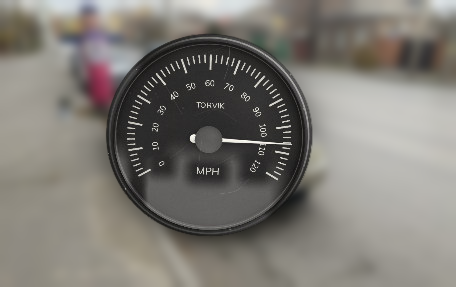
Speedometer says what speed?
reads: 106 mph
